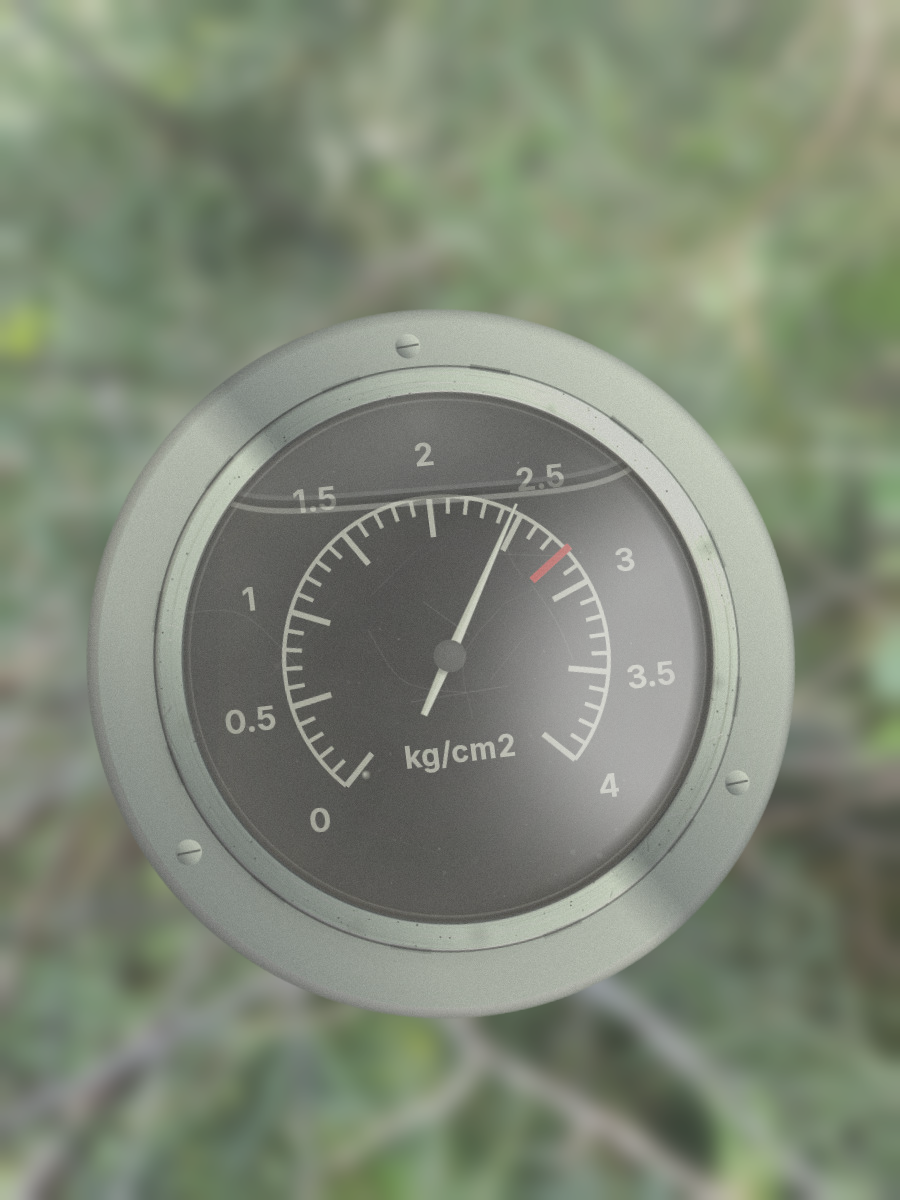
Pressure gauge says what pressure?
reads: 2.45 kg/cm²
